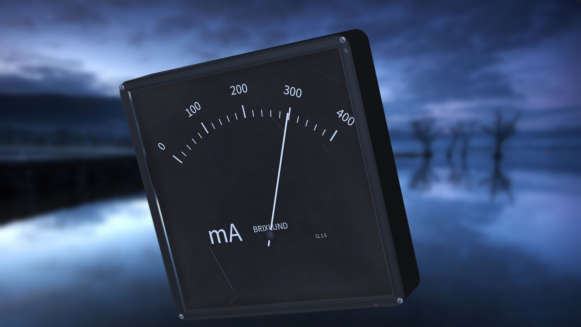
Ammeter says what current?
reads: 300 mA
